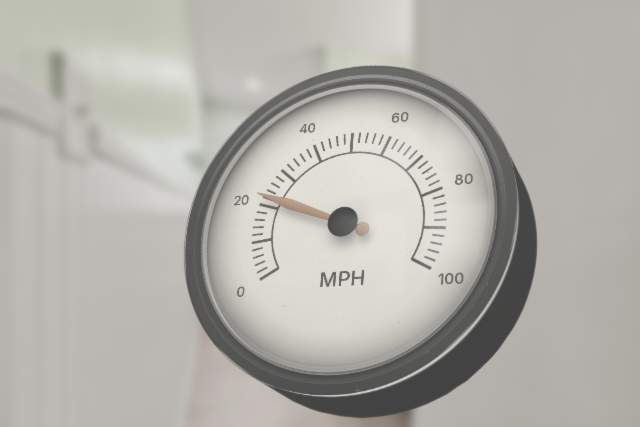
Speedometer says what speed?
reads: 22 mph
